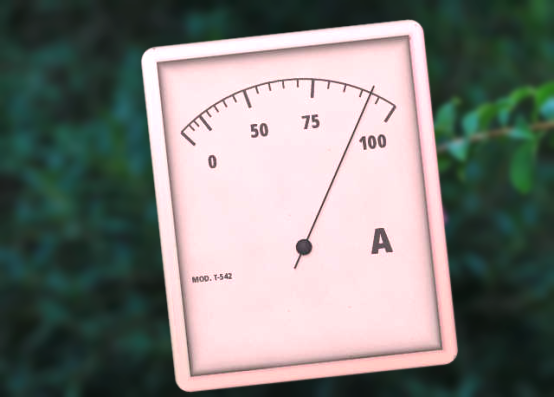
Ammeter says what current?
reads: 92.5 A
